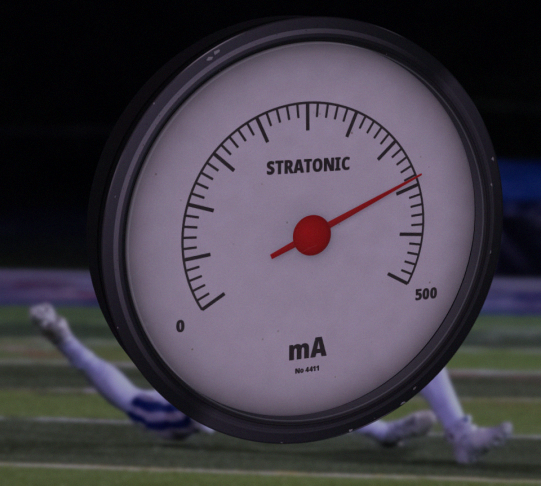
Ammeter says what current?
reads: 390 mA
